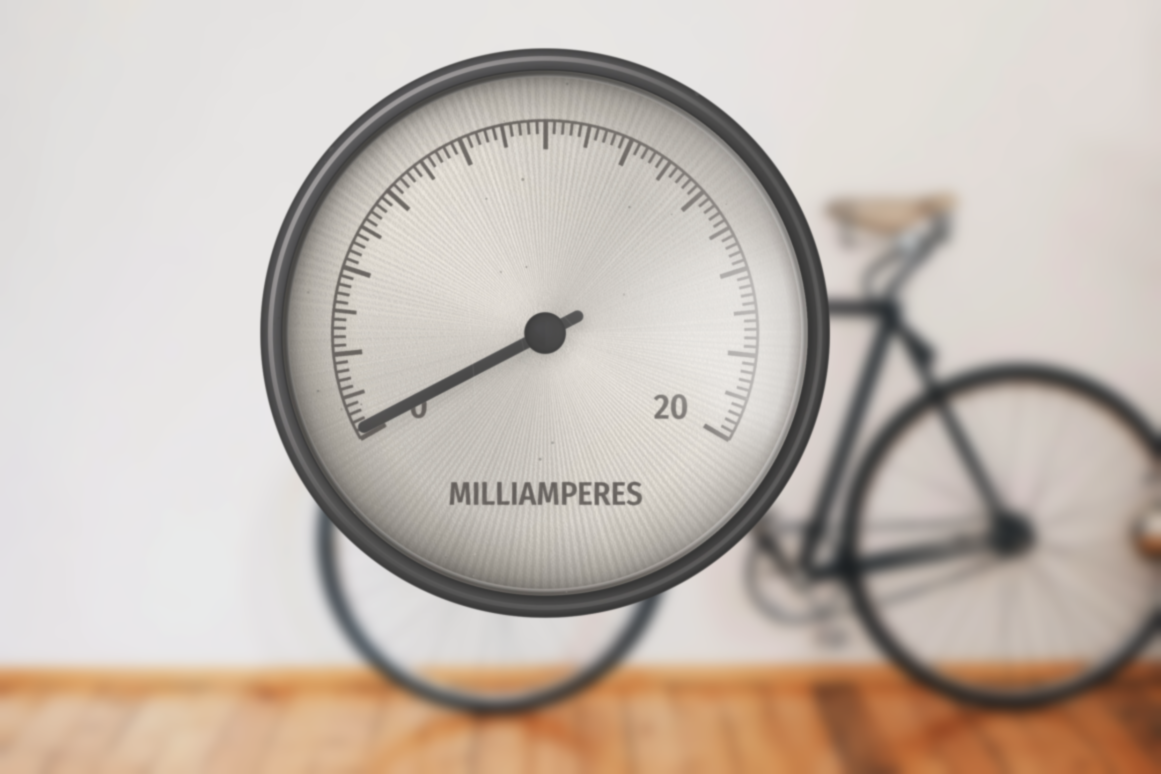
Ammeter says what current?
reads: 0.2 mA
